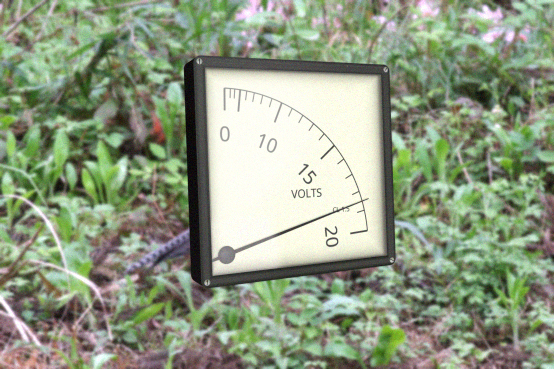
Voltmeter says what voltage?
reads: 18.5 V
